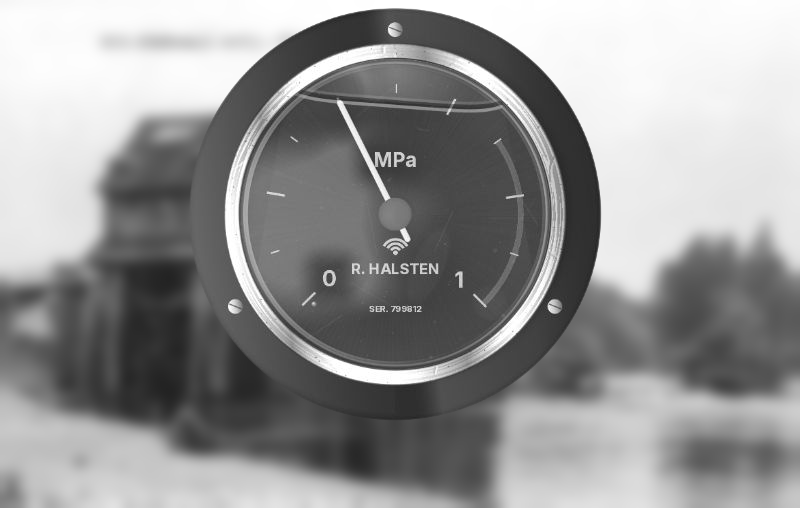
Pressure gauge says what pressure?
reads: 0.4 MPa
